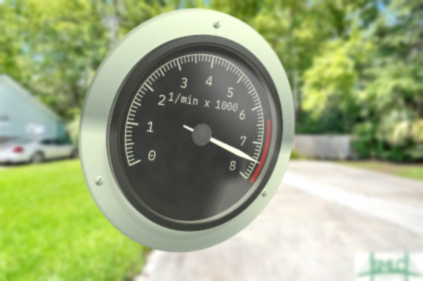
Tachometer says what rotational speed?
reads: 7500 rpm
